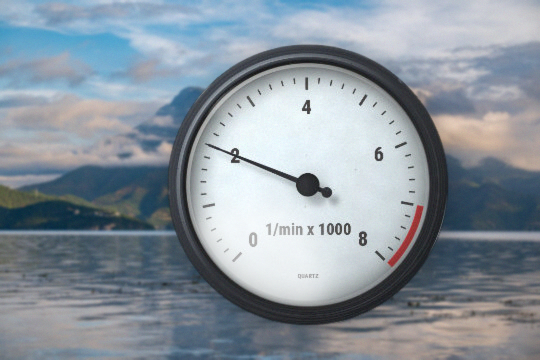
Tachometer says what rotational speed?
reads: 2000 rpm
